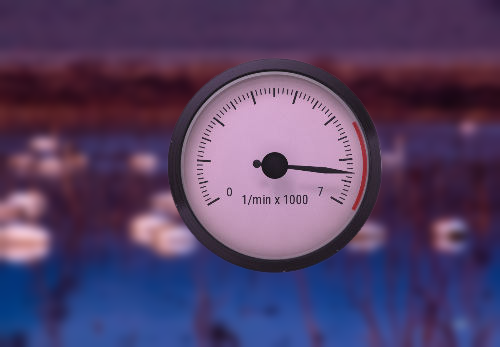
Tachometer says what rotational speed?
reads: 6300 rpm
